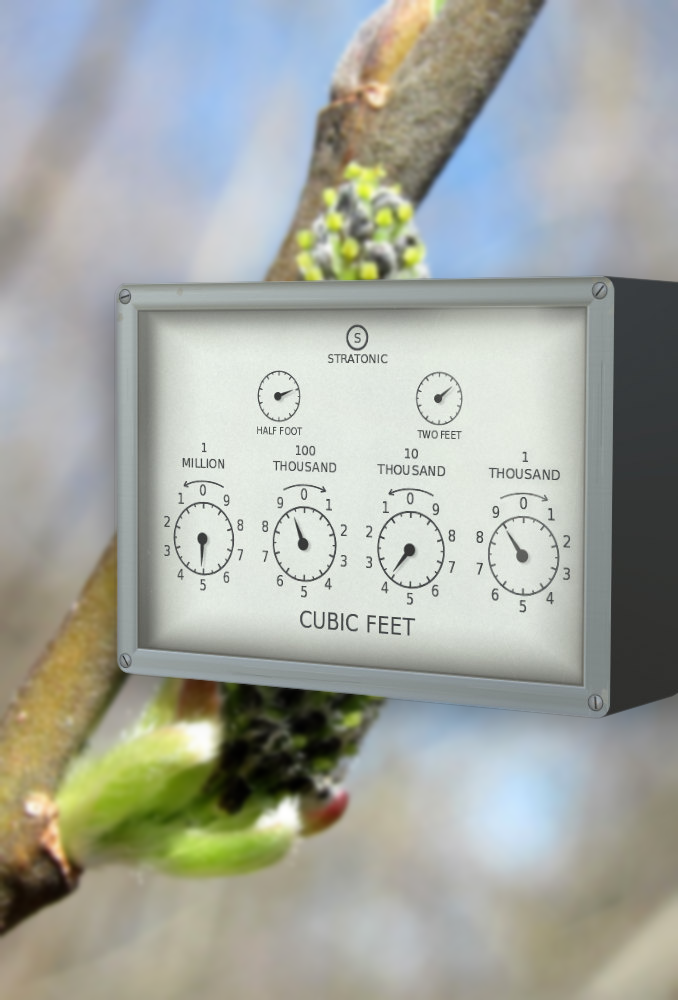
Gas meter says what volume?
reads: 493900 ft³
